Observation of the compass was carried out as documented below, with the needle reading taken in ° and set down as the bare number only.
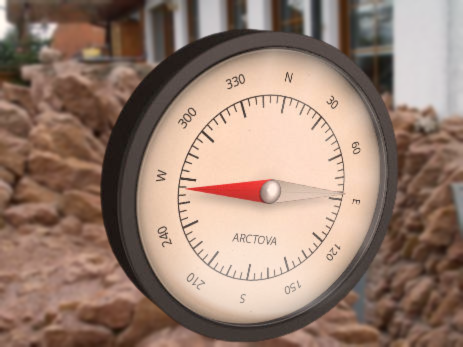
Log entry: 265
